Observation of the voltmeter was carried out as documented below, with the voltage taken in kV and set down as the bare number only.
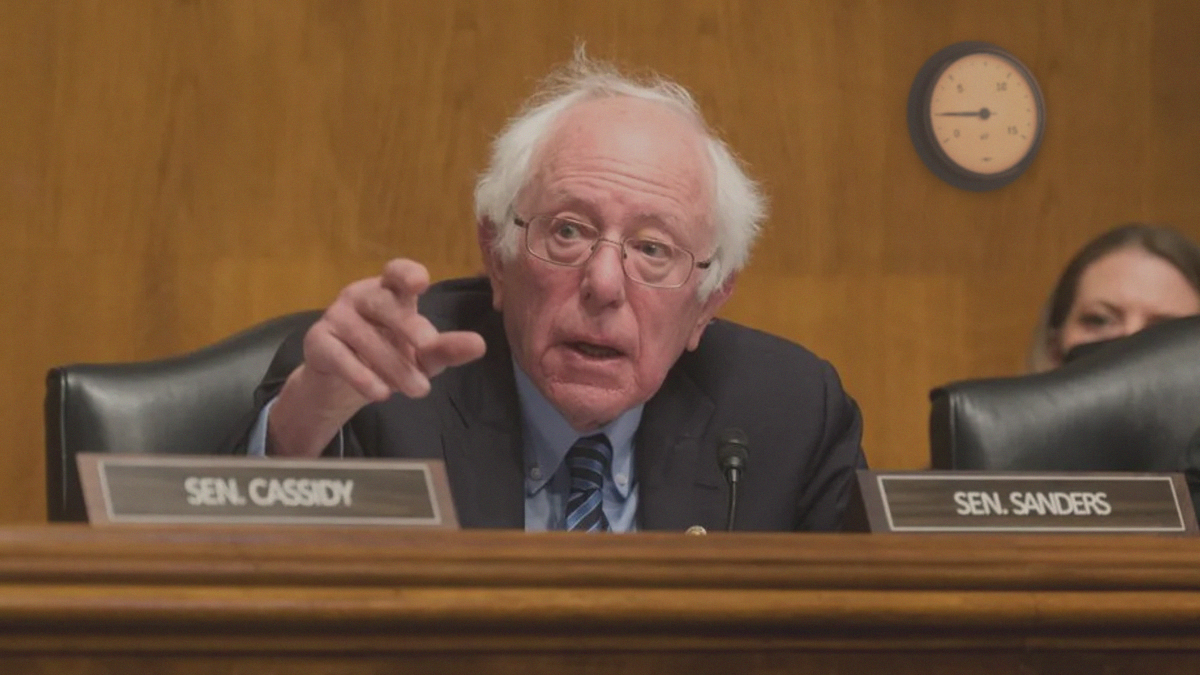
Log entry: 2
